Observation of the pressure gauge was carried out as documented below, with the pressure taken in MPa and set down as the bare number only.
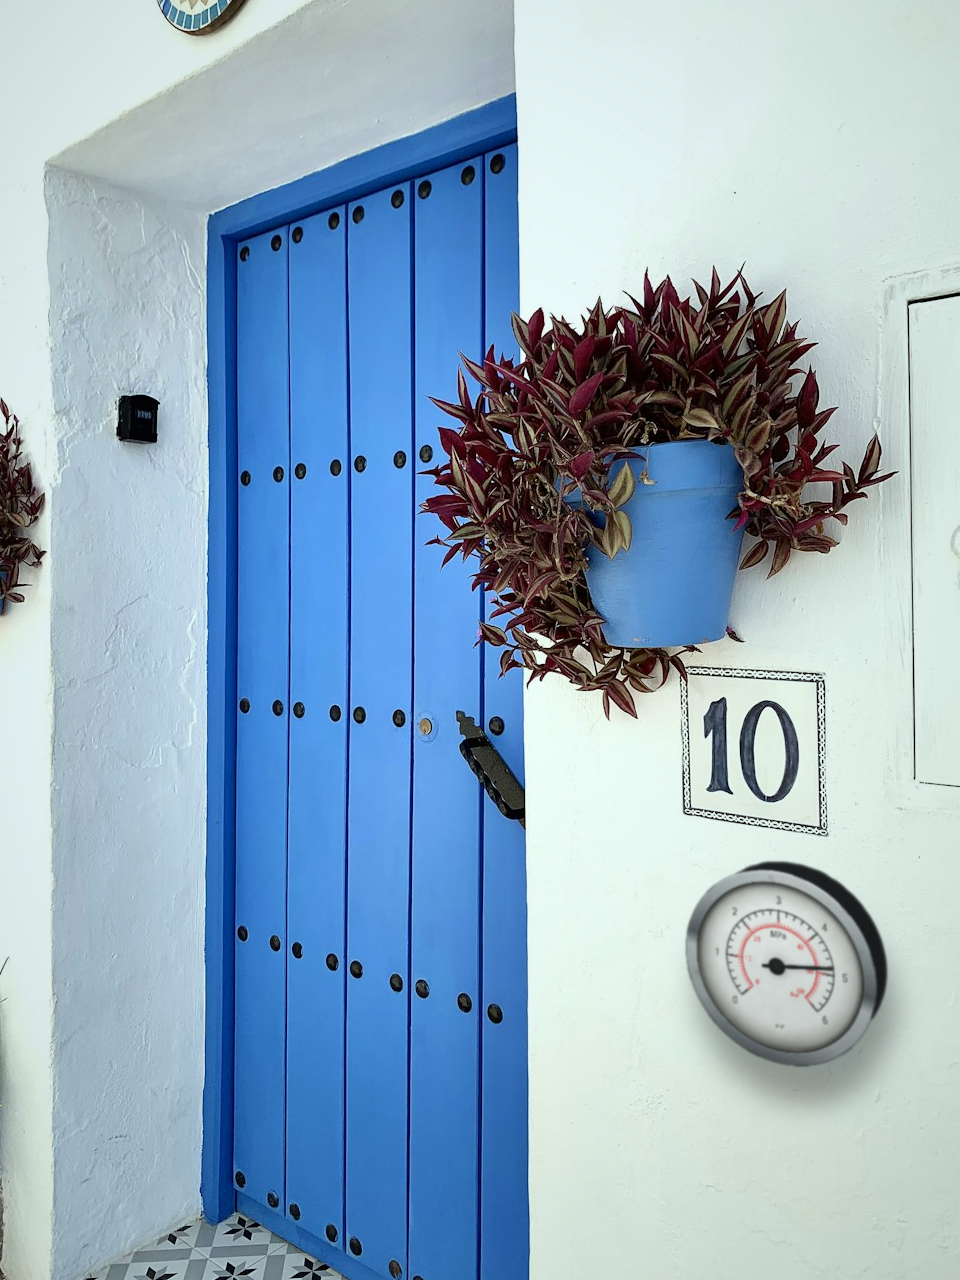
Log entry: 4.8
